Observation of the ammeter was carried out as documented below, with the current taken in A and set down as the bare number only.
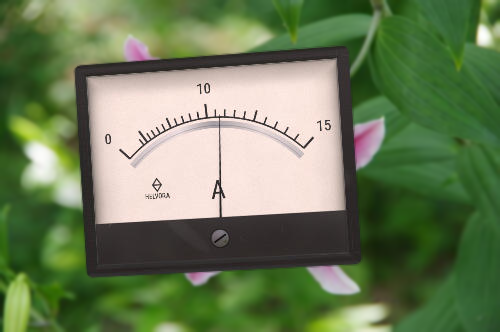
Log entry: 10.75
